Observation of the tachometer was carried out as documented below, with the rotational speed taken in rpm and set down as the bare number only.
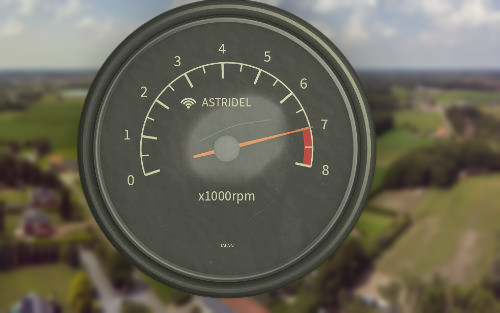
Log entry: 7000
